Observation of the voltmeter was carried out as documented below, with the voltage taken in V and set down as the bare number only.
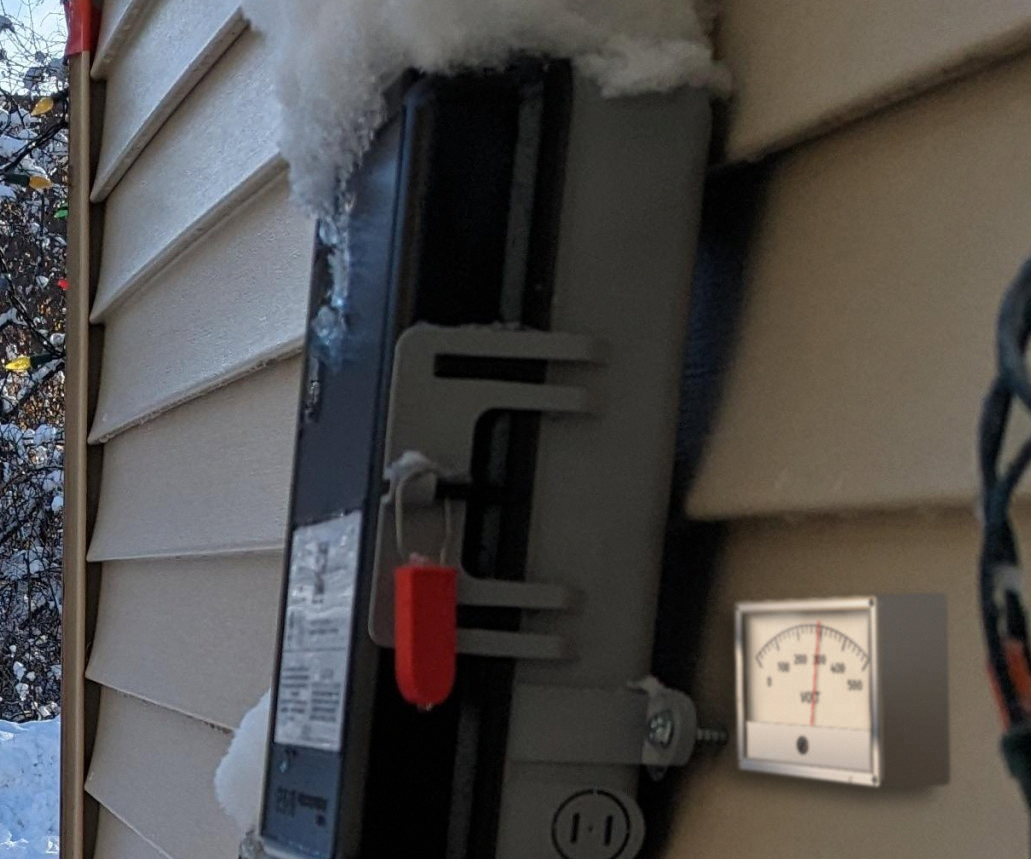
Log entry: 300
